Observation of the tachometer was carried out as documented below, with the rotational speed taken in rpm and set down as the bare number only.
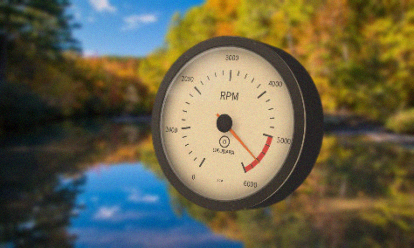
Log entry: 5600
